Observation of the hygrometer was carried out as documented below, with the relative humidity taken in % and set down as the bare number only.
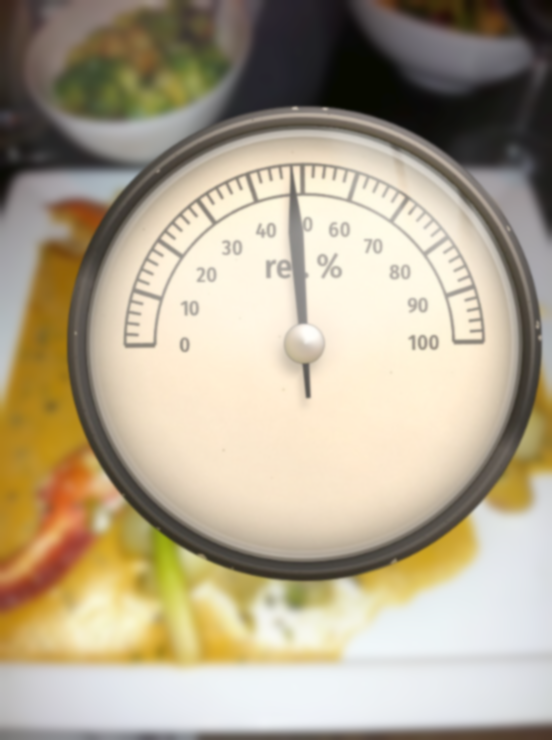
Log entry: 48
